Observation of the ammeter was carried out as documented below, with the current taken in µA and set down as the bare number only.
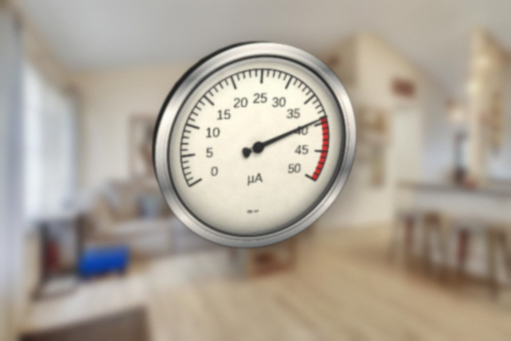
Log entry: 39
